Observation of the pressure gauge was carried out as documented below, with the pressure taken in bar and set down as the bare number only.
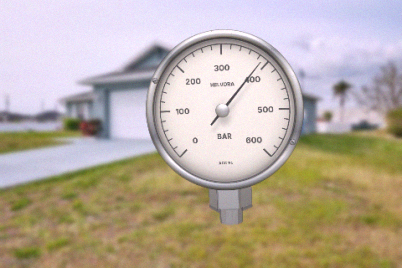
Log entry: 390
